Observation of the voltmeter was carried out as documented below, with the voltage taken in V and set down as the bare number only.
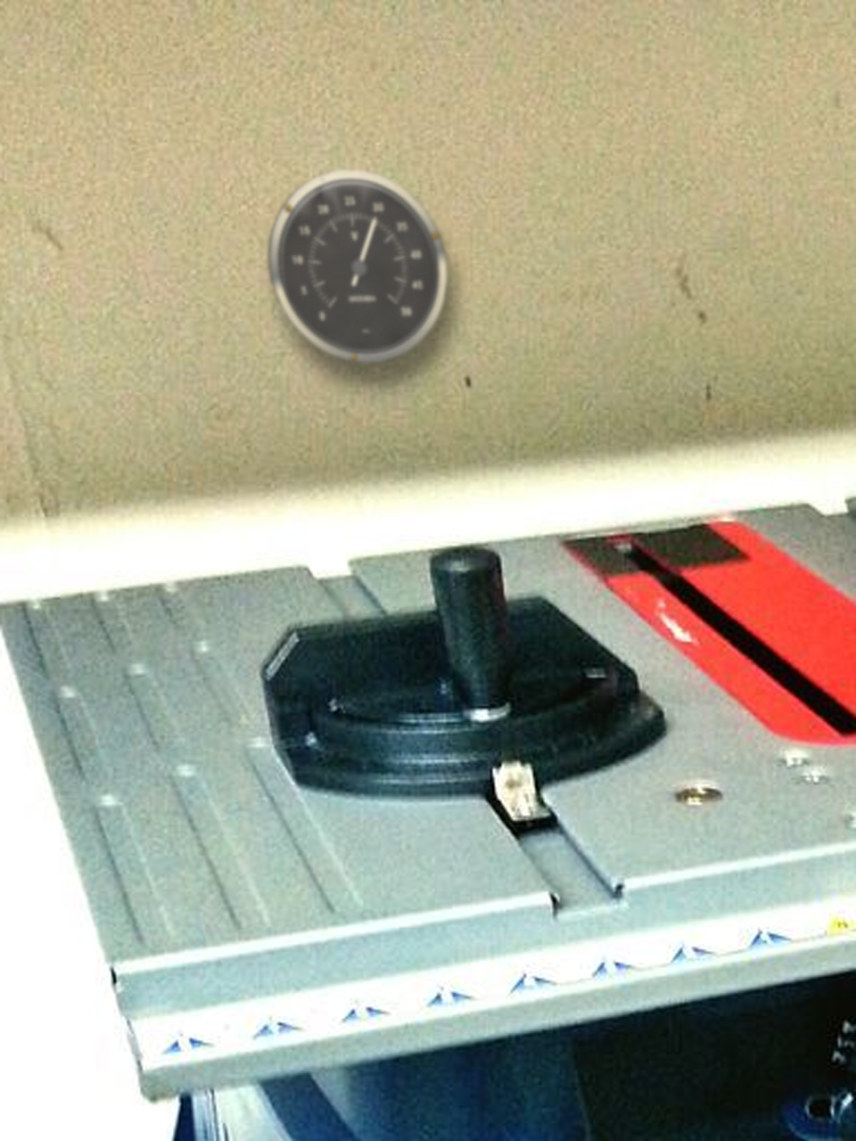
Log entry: 30
